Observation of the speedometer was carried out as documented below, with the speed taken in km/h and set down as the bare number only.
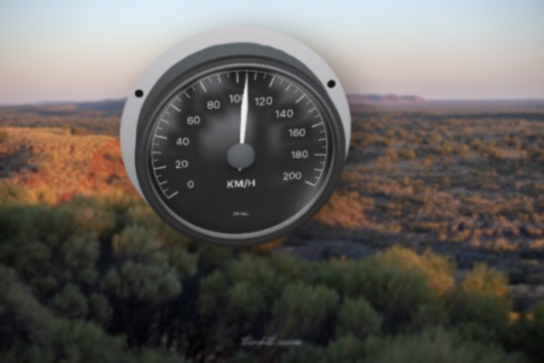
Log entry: 105
